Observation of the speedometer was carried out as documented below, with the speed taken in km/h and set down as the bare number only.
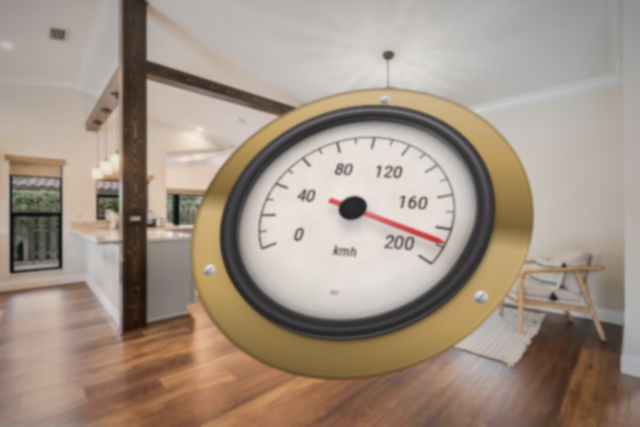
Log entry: 190
